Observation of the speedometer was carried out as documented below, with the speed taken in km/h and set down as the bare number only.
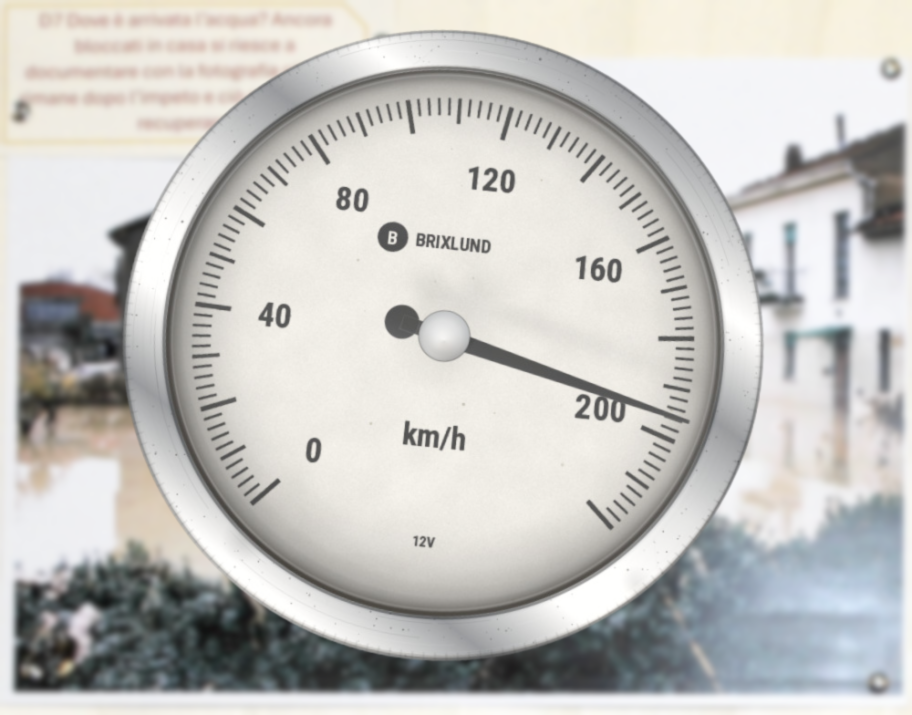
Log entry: 196
